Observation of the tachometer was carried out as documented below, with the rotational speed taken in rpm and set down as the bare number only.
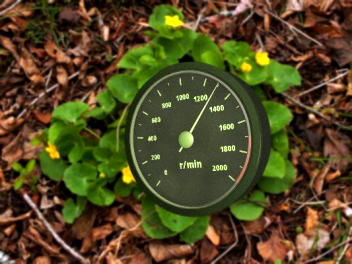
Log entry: 1300
